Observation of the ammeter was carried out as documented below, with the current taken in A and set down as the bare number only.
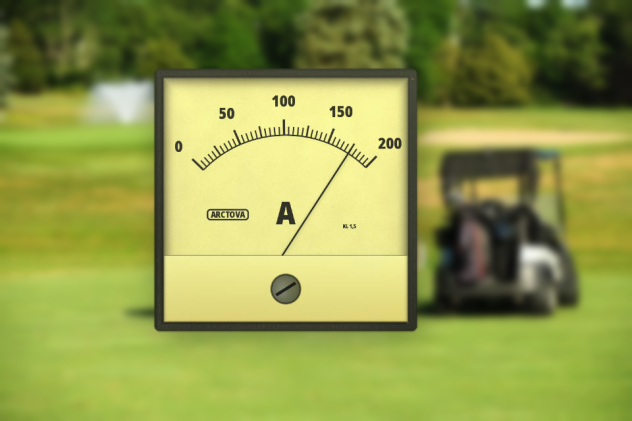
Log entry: 175
